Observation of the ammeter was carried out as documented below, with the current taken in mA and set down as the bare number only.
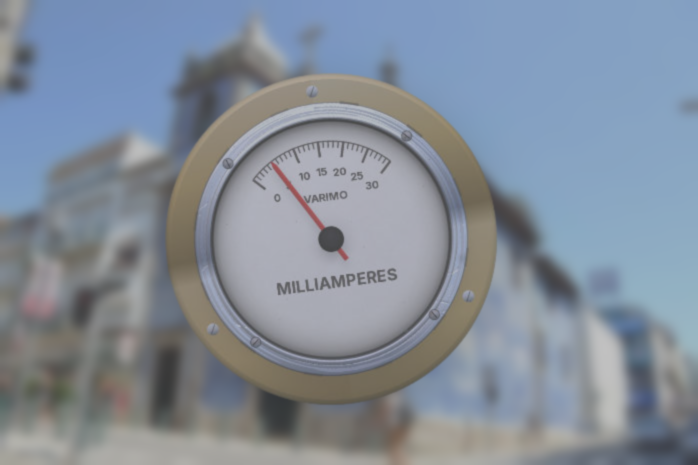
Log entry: 5
